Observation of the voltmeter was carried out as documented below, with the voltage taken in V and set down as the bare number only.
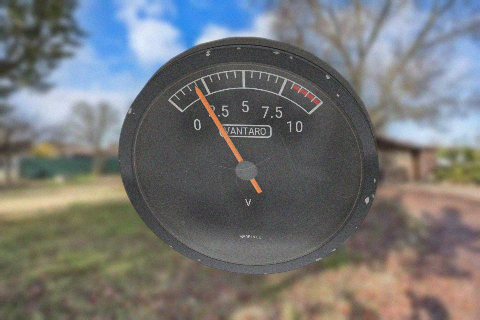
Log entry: 2
